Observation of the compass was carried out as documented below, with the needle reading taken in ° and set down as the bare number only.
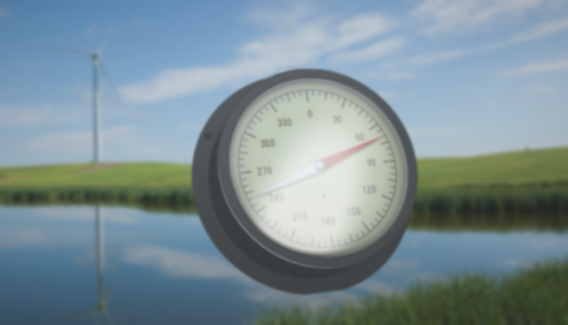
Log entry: 70
